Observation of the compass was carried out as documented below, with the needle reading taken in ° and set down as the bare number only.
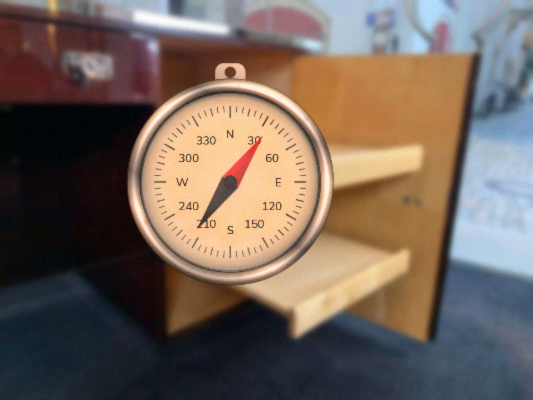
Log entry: 35
